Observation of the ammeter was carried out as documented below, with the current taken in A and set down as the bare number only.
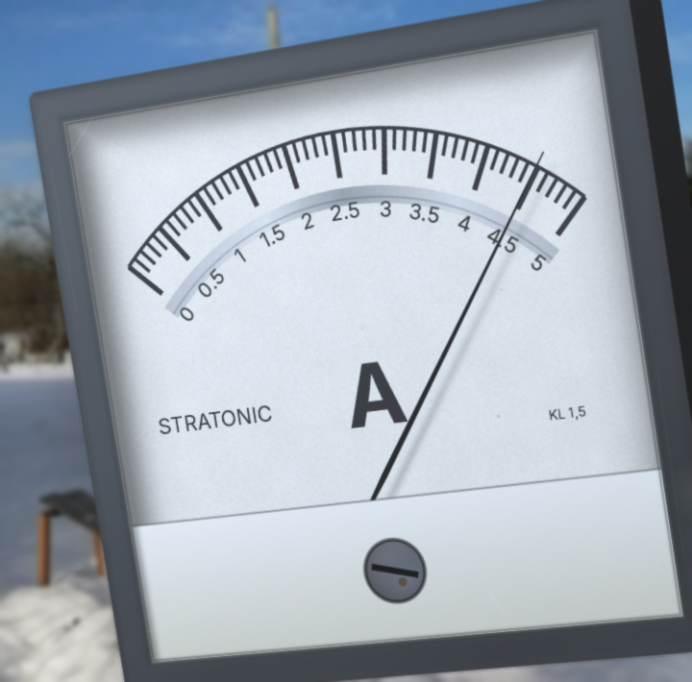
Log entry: 4.5
